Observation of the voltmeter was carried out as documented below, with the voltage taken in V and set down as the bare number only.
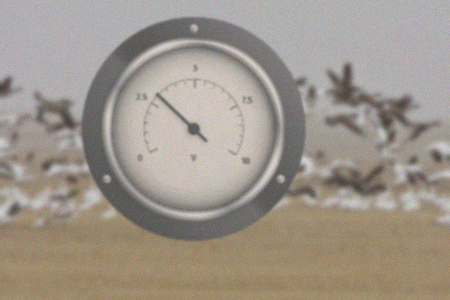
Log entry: 3
